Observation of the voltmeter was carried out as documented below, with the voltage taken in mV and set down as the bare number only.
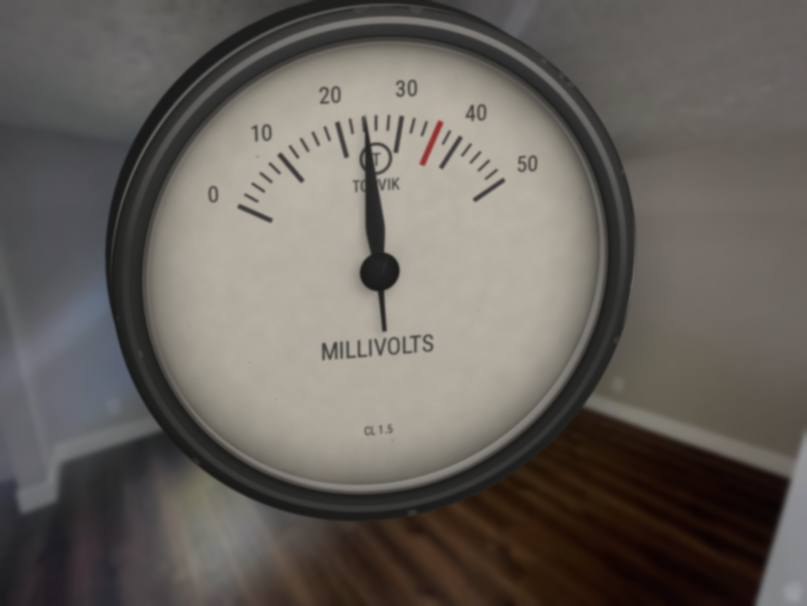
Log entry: 24
